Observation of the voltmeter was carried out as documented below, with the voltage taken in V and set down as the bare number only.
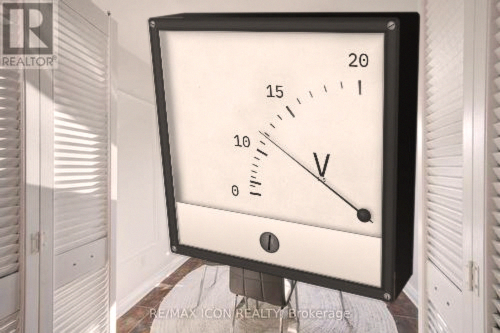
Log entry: 12
